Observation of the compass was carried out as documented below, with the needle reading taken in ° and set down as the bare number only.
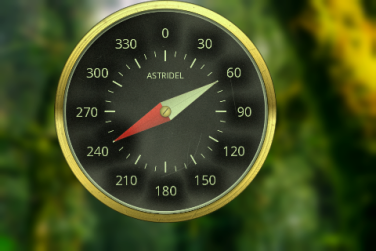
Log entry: 240
